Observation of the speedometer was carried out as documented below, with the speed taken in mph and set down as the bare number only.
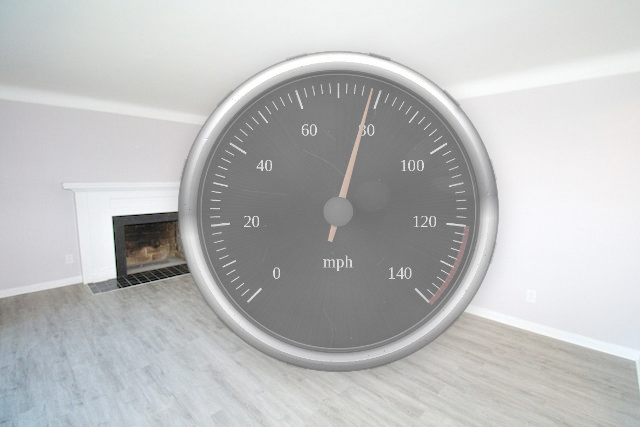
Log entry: 78
